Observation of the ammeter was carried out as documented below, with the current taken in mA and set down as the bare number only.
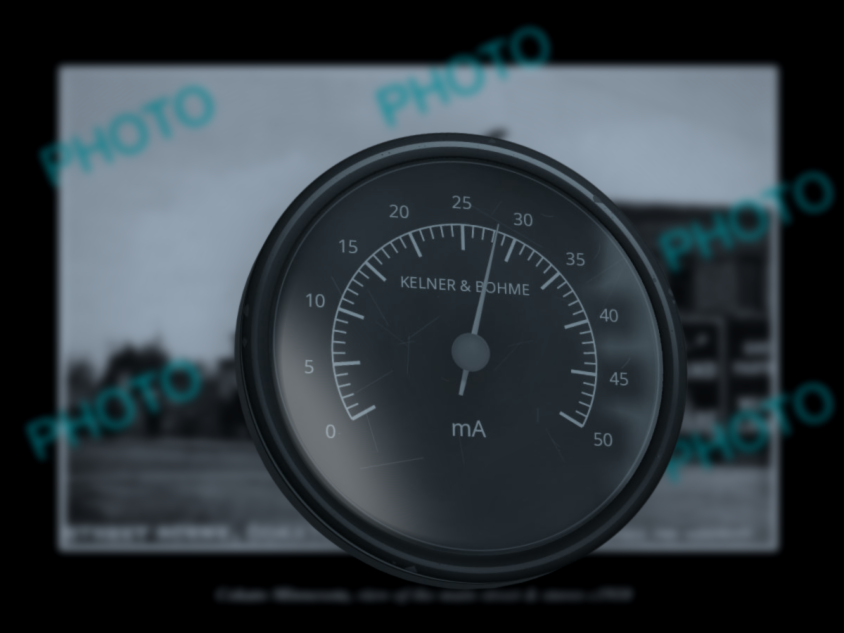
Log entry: 28
